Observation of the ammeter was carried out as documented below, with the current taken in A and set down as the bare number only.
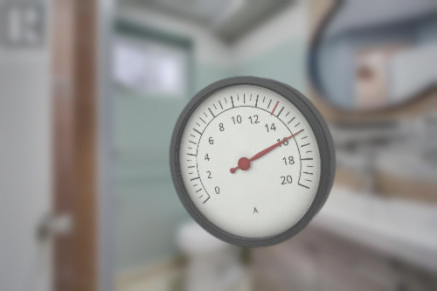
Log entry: 16
